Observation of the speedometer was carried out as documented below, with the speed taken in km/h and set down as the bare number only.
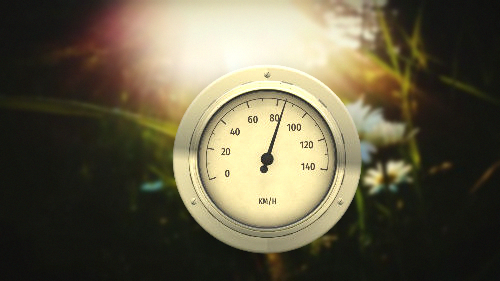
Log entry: 85
